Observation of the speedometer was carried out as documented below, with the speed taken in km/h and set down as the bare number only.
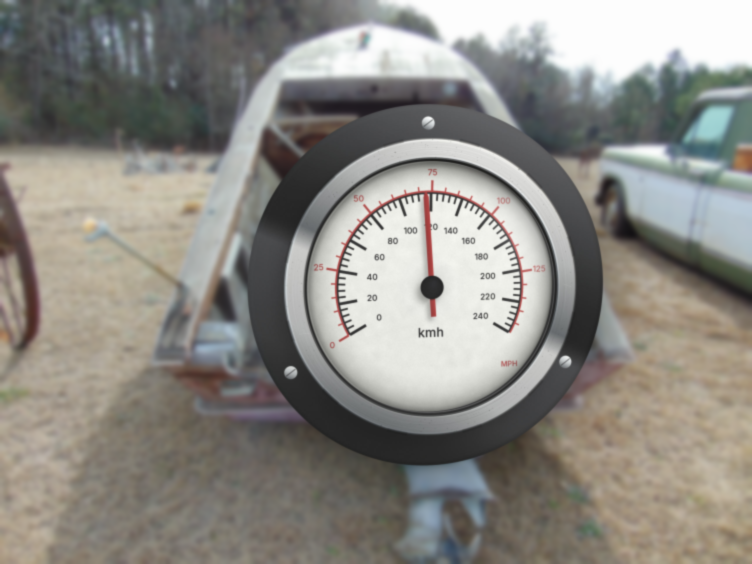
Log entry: 116
